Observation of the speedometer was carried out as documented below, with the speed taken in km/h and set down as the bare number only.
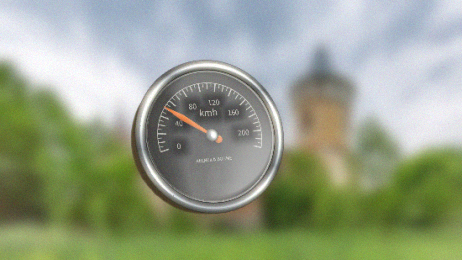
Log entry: 50
